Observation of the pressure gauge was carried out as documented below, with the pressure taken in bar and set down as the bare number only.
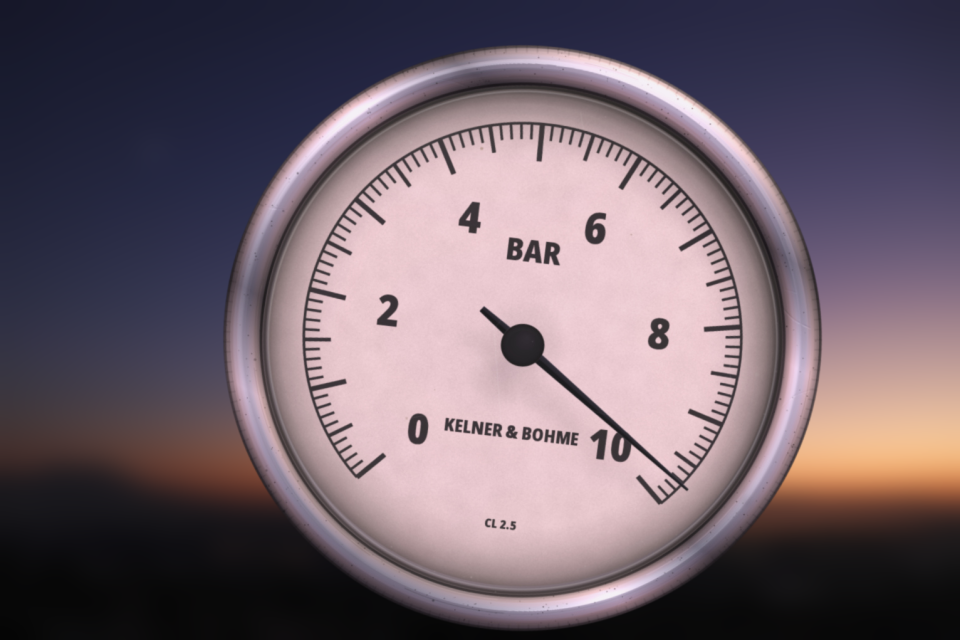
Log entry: 9.7
